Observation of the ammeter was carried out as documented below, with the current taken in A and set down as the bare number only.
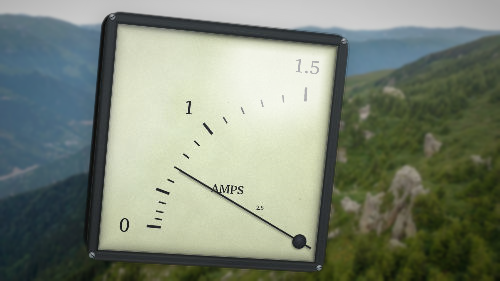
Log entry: 0.7
